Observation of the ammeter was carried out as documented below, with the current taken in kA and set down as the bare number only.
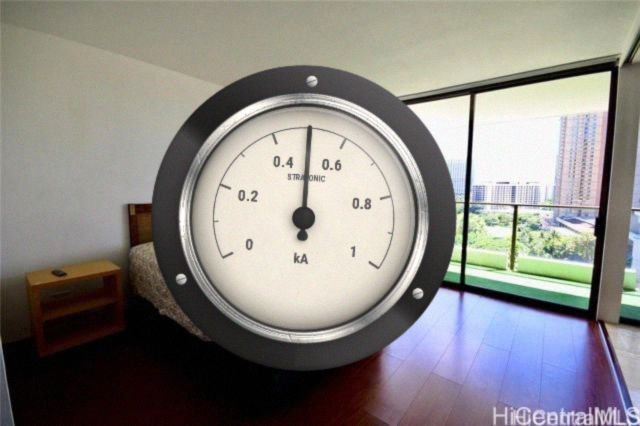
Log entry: 0.5
